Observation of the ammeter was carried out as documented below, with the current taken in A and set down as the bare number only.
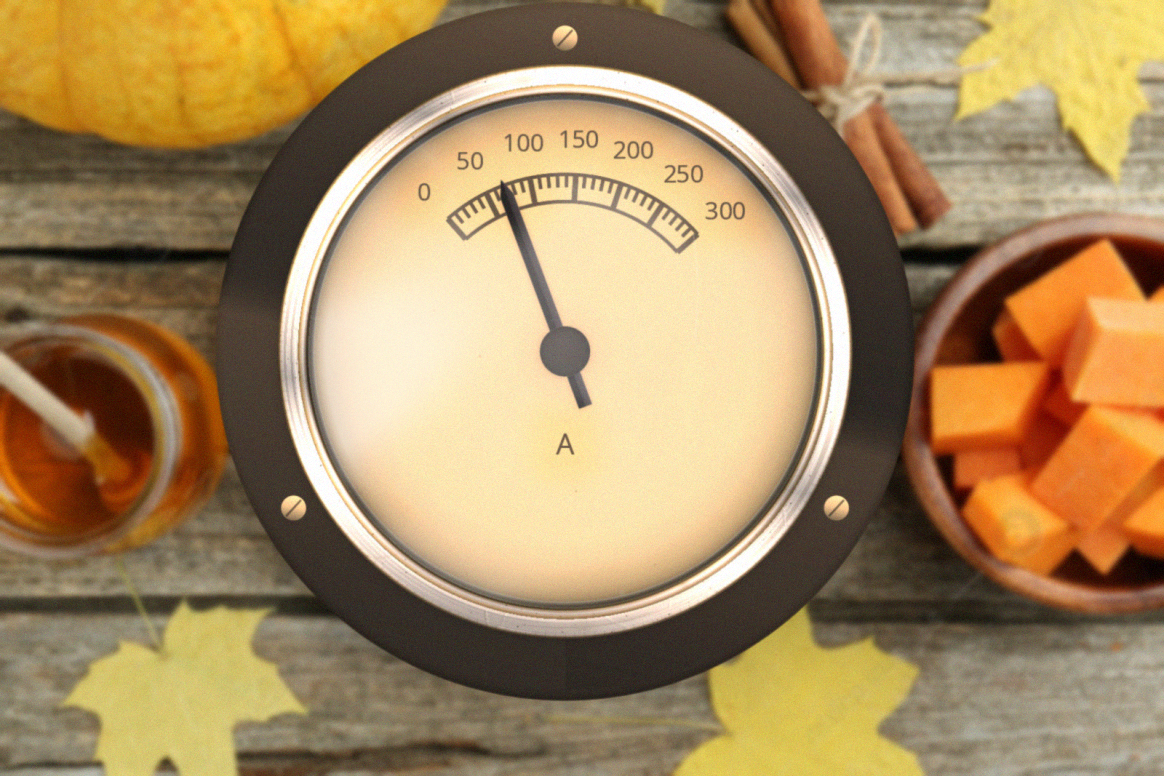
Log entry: 70
